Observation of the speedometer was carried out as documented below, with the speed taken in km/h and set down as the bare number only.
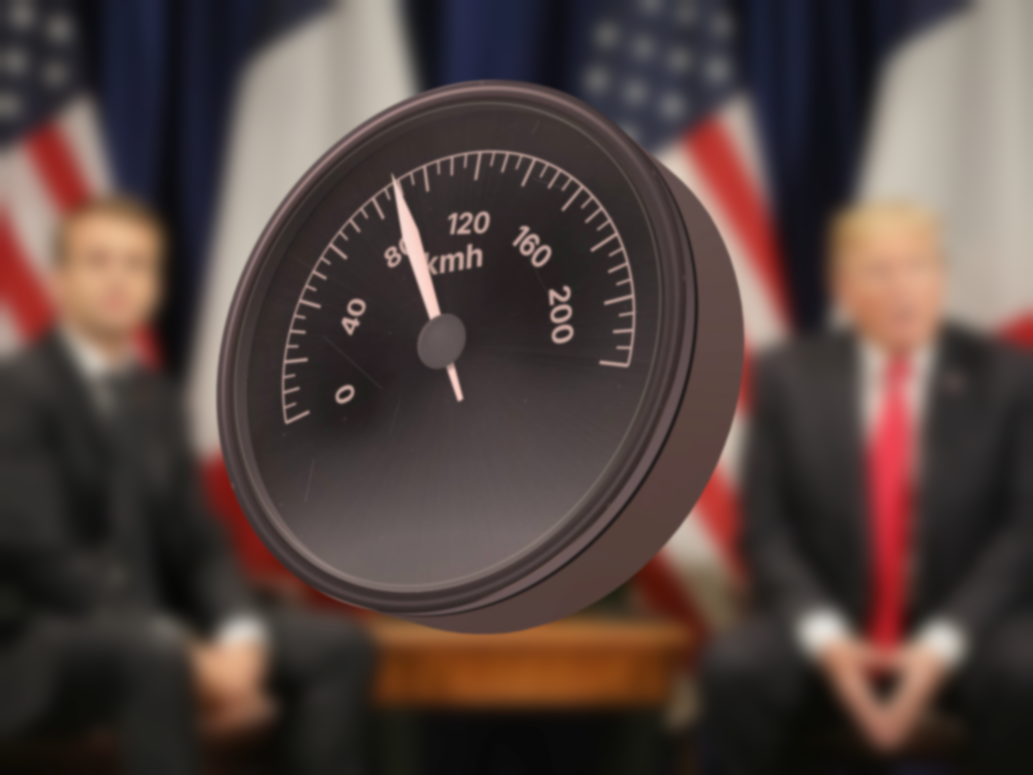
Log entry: 90
